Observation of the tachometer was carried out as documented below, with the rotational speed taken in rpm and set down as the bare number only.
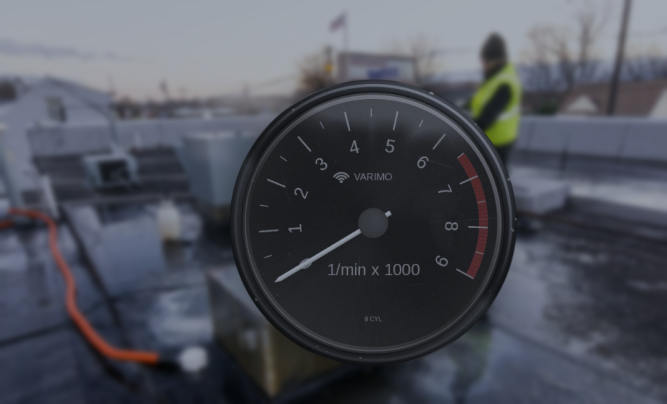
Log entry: 0
